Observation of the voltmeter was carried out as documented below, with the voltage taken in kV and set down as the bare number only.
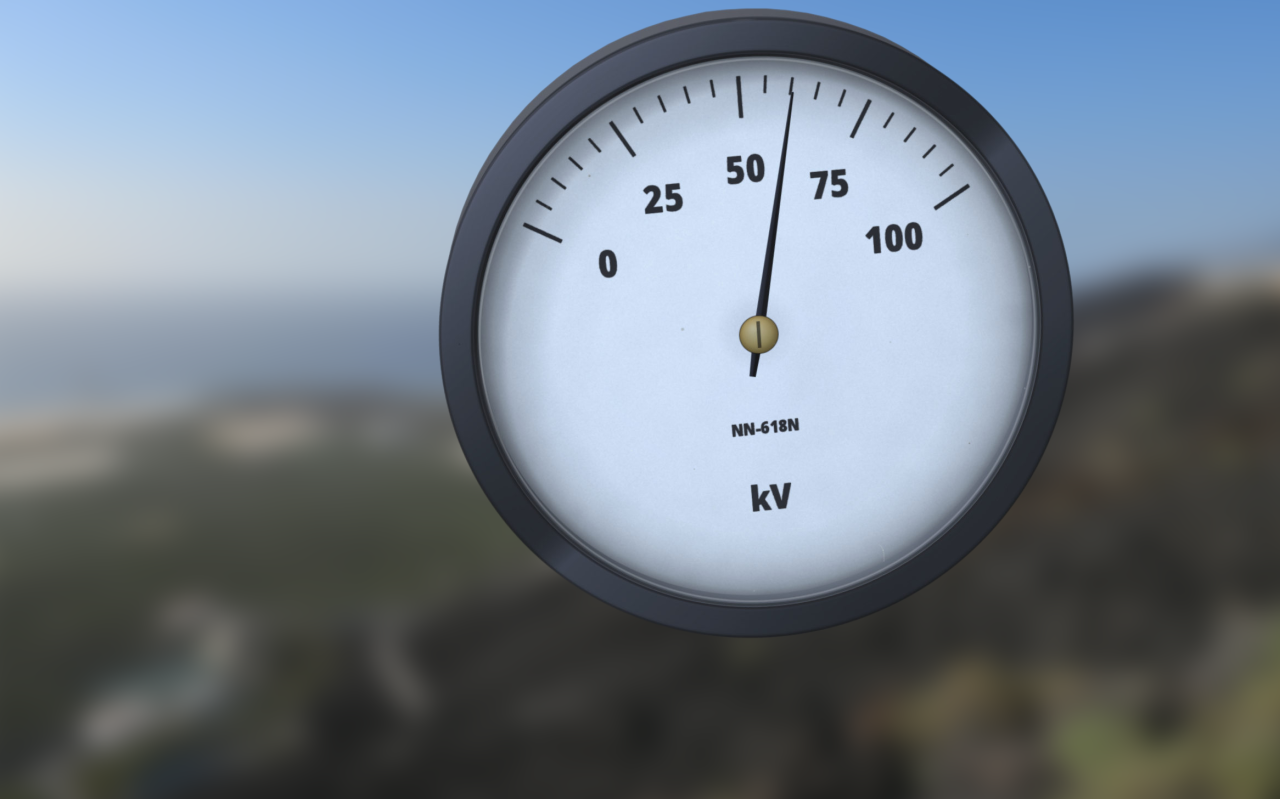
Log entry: 60
